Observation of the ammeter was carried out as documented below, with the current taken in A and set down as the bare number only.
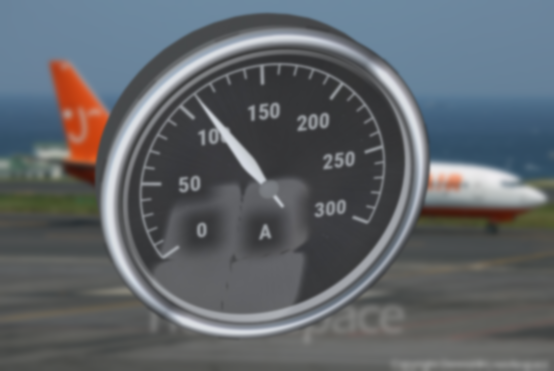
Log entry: 110
